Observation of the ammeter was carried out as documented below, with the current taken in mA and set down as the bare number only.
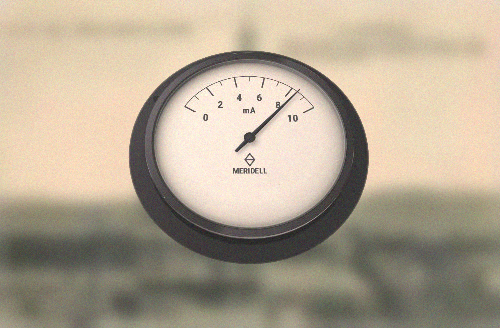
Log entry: 8.5
